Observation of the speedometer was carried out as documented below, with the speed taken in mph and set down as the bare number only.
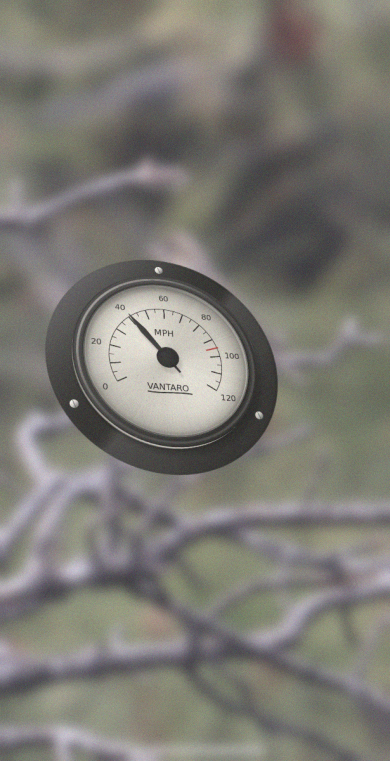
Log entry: 40
